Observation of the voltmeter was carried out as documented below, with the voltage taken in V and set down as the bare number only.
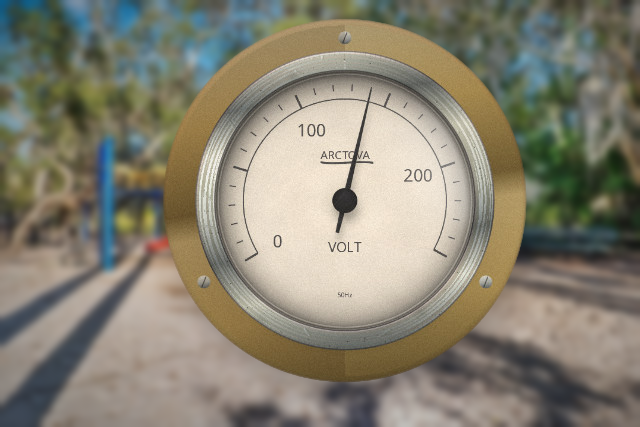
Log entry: 140
